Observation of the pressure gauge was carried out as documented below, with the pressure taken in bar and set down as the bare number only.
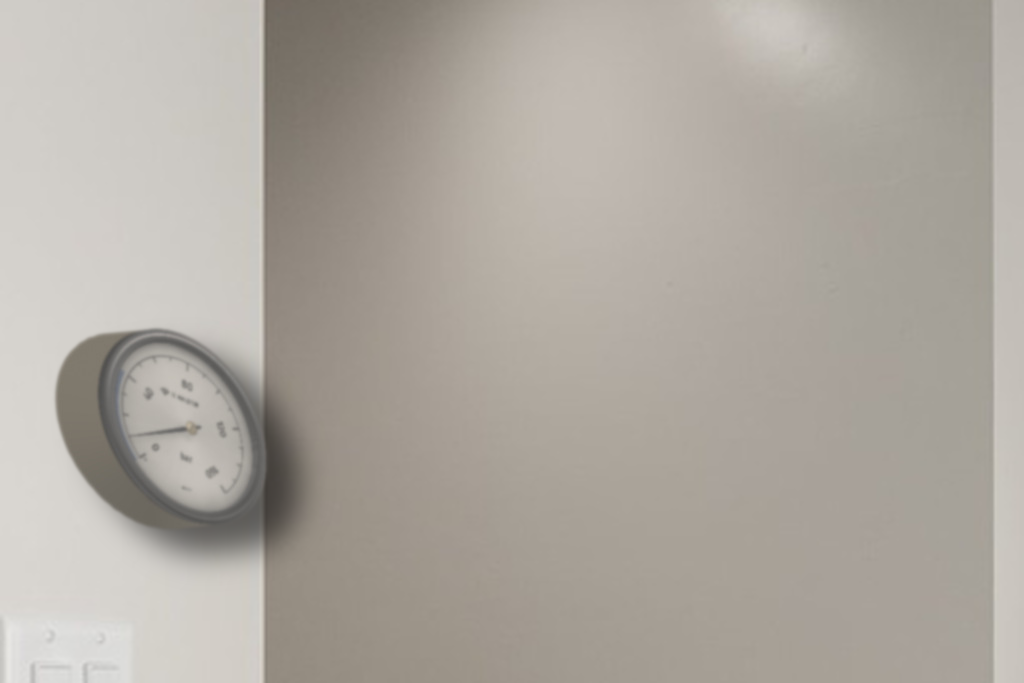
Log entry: 10
